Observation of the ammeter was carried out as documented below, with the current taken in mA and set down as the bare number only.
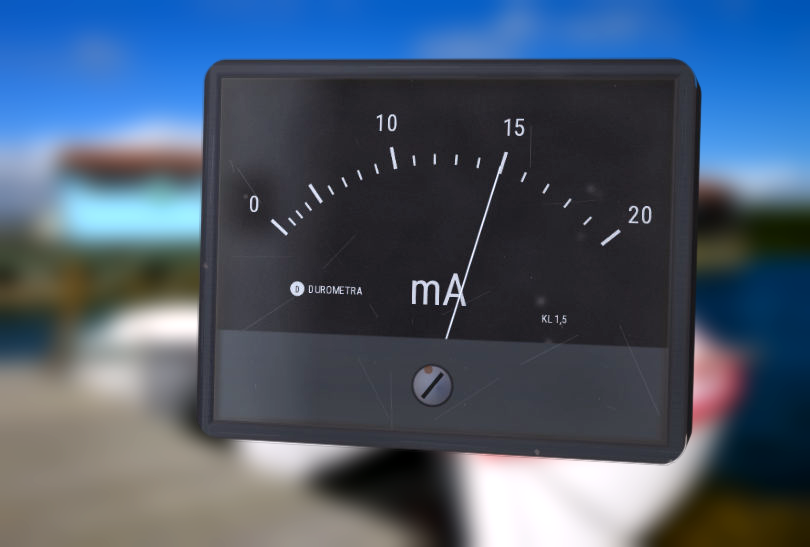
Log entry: 15
